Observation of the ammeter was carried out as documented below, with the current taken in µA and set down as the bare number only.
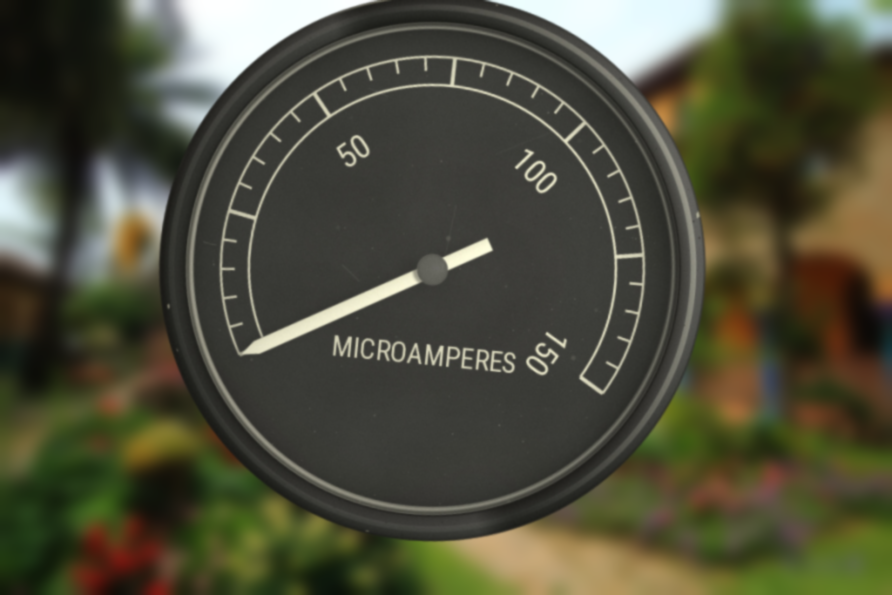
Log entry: 0
